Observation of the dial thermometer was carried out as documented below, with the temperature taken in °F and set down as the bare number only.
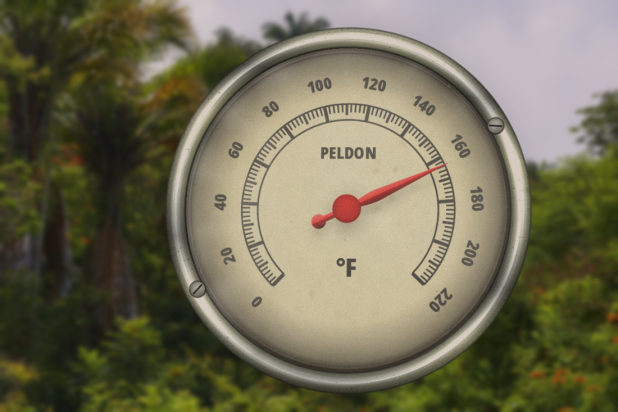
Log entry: 164
